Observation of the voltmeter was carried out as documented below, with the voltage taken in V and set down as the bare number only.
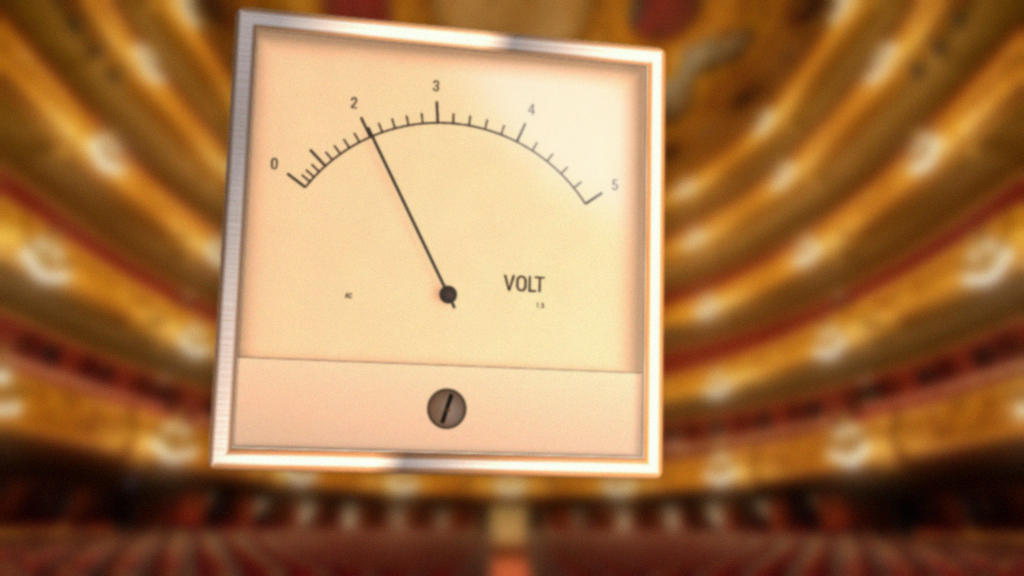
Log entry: 2
